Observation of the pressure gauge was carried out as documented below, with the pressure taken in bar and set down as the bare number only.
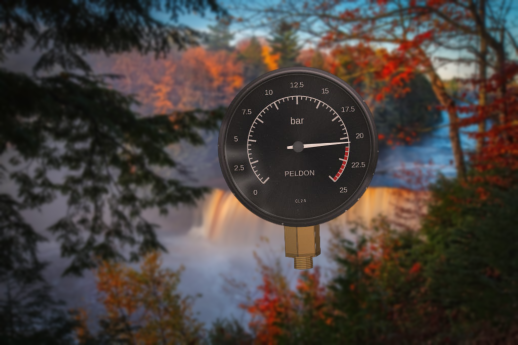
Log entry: 20.5
